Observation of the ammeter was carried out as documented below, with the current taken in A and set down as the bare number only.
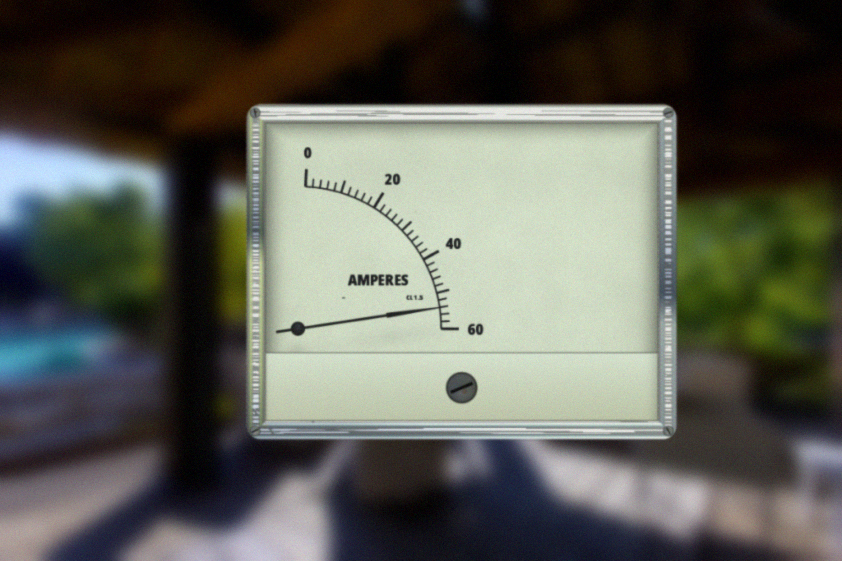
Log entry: 54
